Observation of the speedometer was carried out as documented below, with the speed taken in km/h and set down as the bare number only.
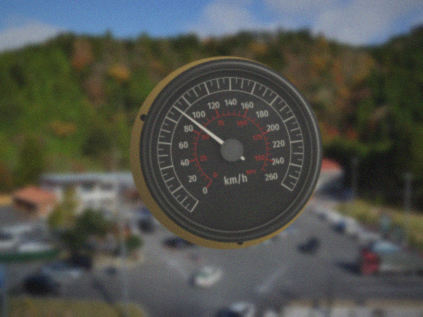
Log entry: 90
